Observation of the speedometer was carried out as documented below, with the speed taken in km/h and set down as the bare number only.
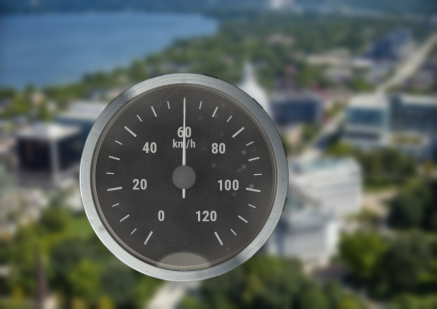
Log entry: 60
